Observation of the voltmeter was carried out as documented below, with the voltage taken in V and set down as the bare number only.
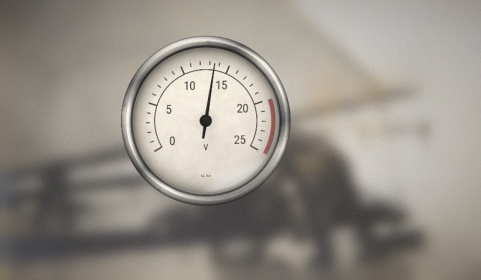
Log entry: 13.5
